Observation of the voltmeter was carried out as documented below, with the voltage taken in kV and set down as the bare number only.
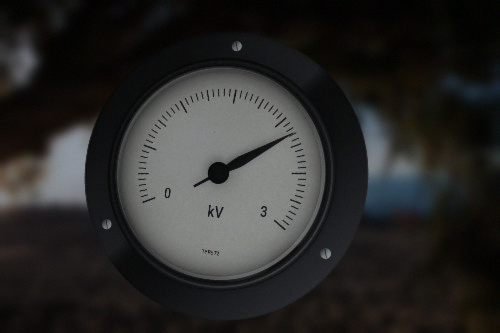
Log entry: 2.15
